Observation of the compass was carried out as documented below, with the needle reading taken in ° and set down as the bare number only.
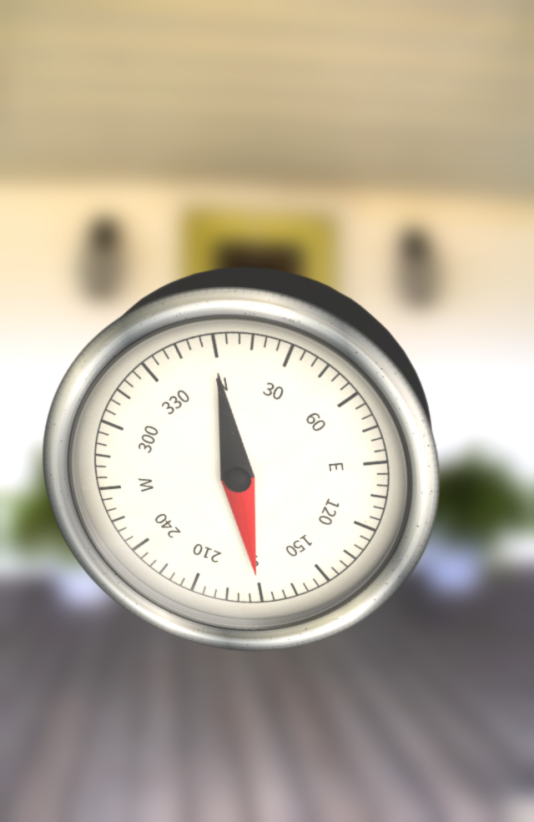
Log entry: 180
